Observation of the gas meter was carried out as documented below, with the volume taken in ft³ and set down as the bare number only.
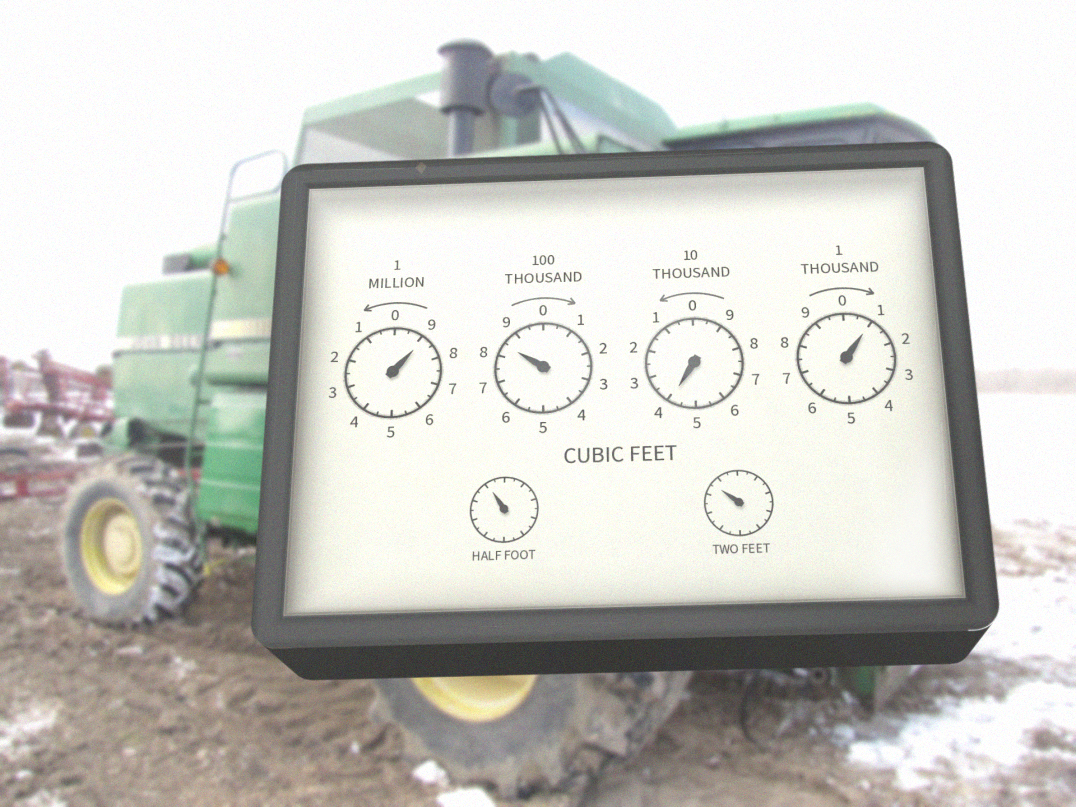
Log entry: 884100
